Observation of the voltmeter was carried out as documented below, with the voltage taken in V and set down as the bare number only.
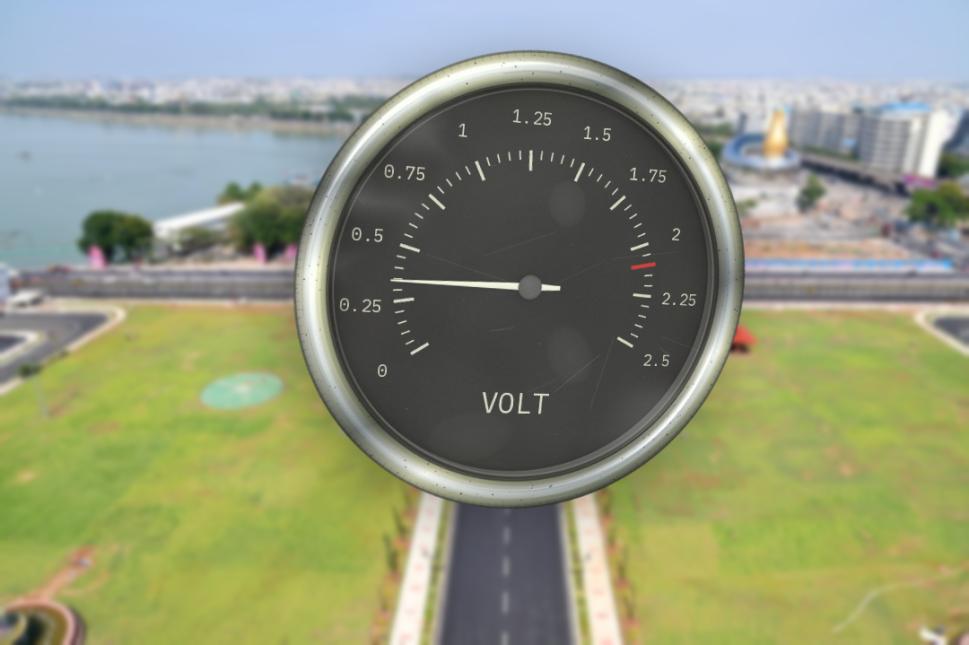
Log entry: 0.35
